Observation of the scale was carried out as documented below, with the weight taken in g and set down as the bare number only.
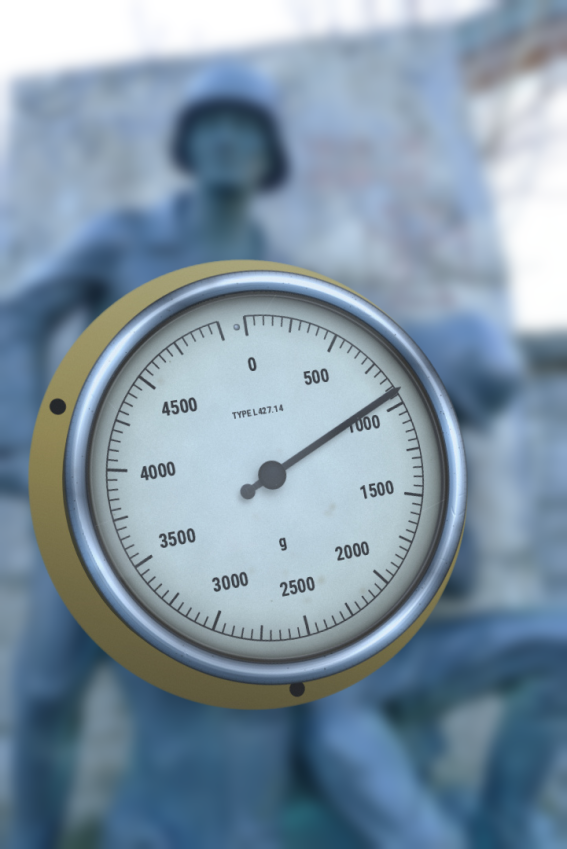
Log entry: 925
